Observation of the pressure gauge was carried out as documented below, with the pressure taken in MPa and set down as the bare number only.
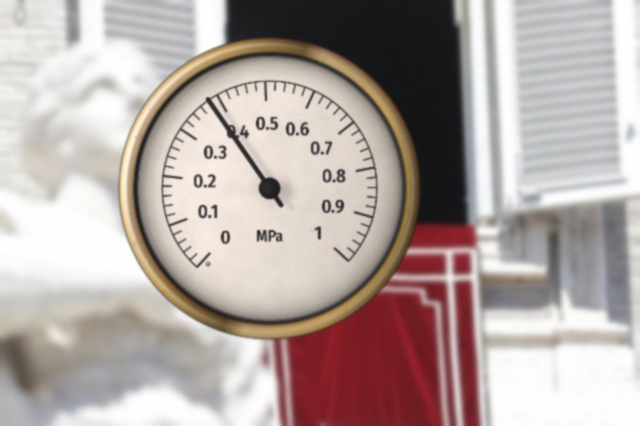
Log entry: 0.38
